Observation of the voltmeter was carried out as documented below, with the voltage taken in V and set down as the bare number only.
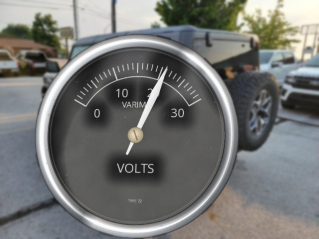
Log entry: 21
